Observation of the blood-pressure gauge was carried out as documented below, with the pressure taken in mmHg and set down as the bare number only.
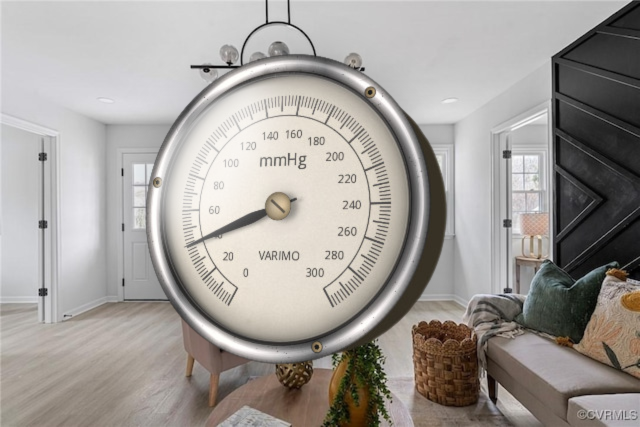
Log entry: 40
